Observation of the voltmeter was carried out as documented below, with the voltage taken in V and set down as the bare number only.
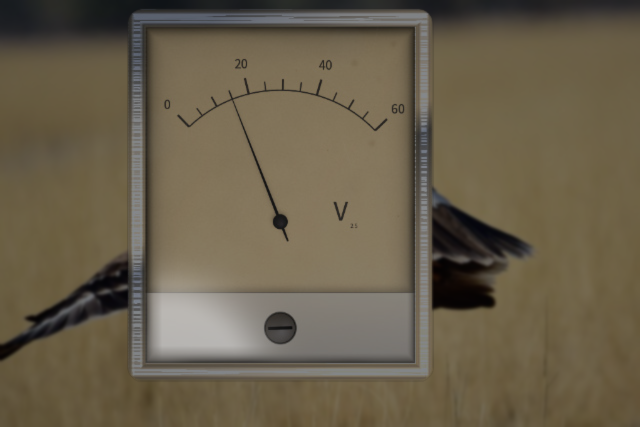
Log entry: 15
